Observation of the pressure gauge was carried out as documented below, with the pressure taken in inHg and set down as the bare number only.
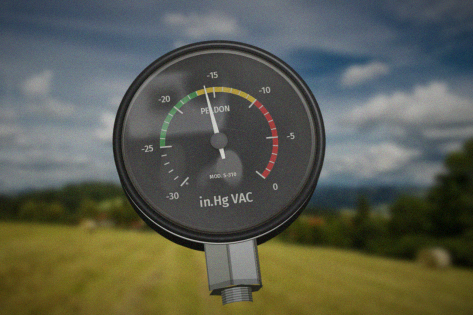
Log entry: -16
